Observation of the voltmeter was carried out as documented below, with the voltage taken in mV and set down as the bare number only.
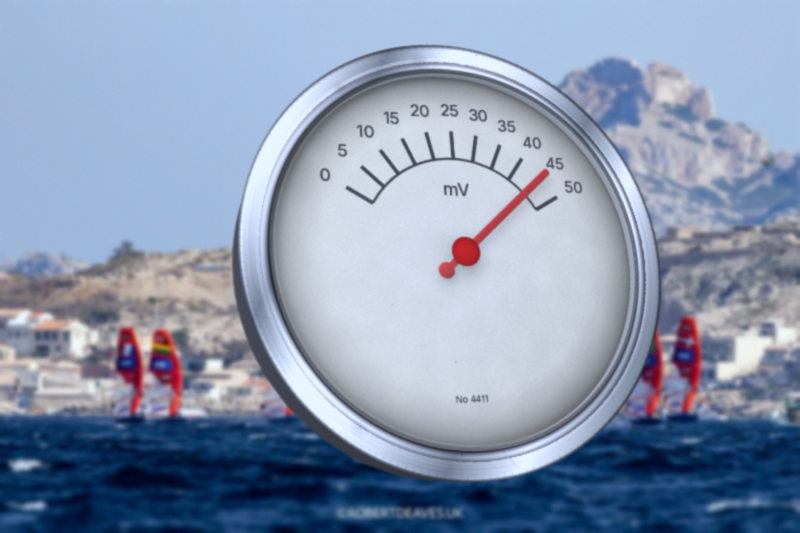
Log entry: 45
